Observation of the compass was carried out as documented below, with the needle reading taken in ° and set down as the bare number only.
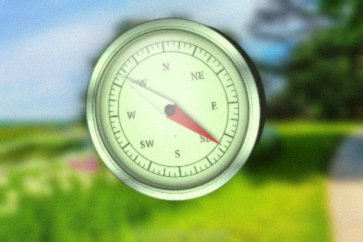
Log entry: 130
